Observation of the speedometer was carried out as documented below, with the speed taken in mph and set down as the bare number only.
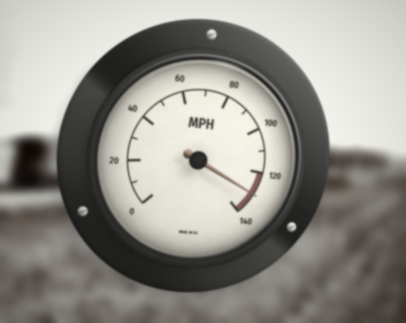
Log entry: 130
